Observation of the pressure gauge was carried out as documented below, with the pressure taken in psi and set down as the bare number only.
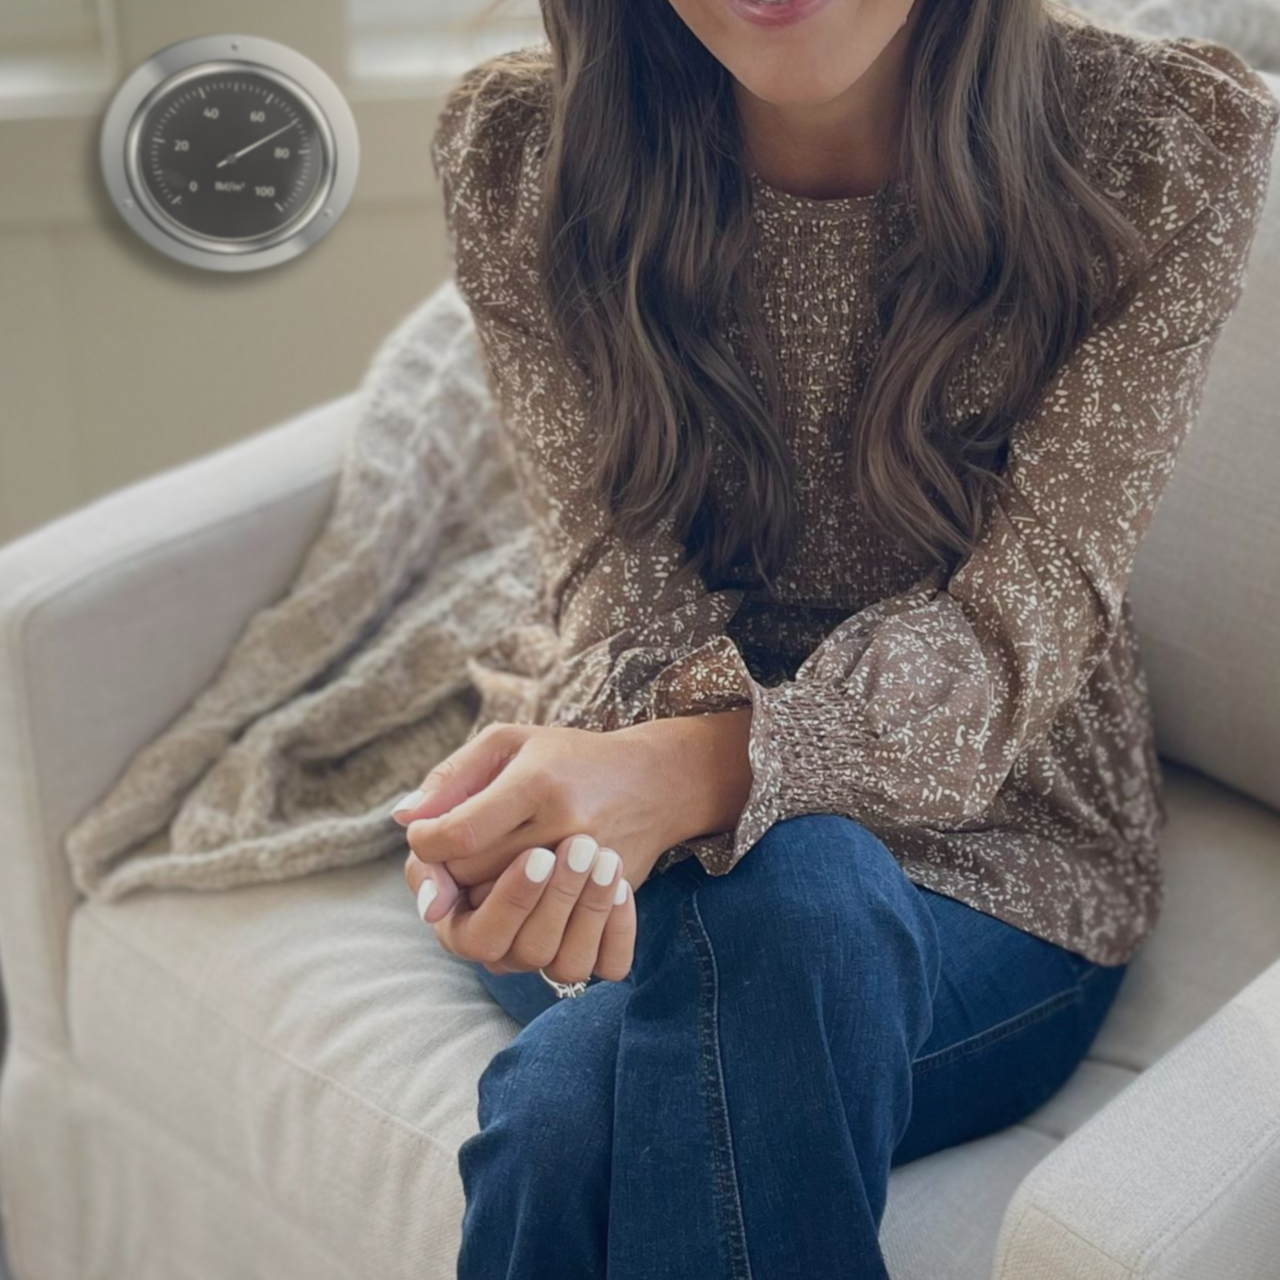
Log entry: 70
